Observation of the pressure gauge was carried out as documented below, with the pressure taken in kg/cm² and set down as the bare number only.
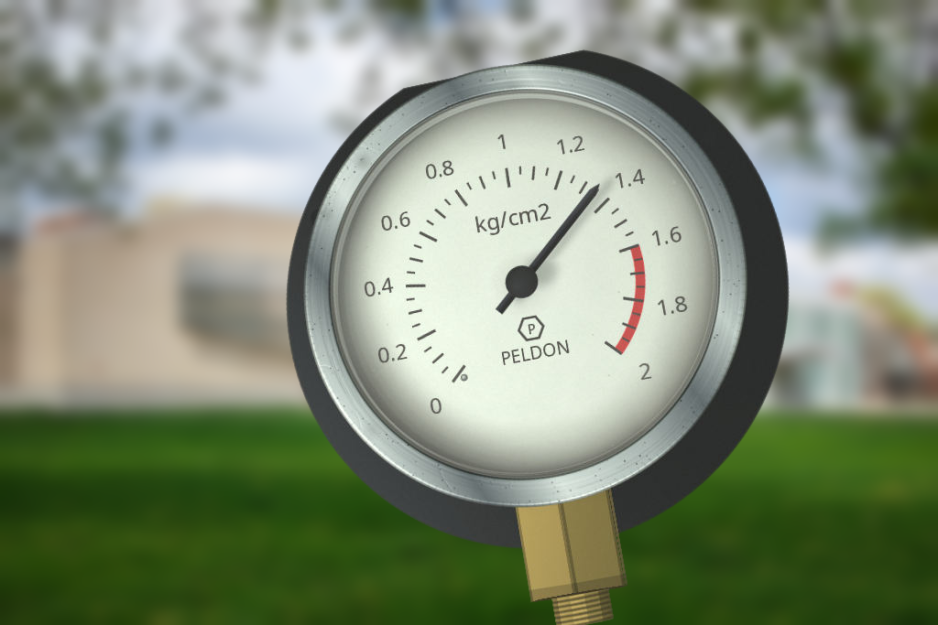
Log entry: 1.35
